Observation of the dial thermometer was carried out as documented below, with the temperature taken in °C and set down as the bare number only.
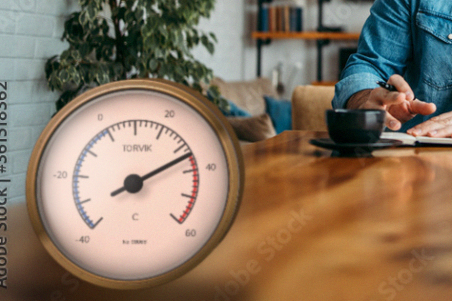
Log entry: 34
